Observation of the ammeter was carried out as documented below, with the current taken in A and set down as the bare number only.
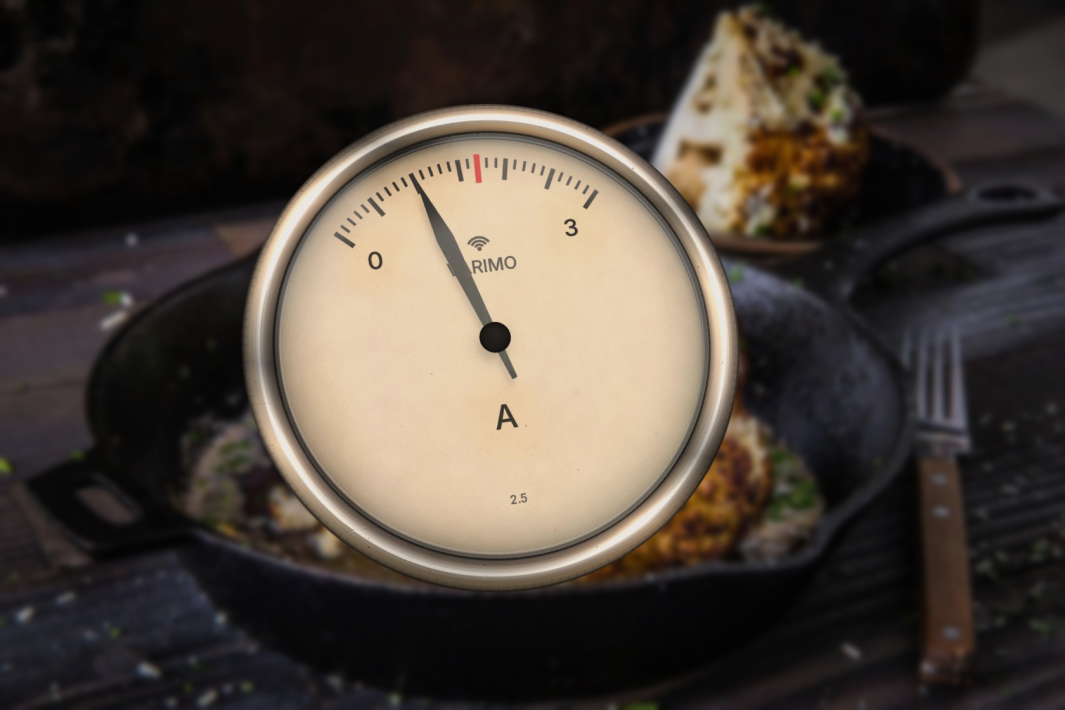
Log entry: 1
